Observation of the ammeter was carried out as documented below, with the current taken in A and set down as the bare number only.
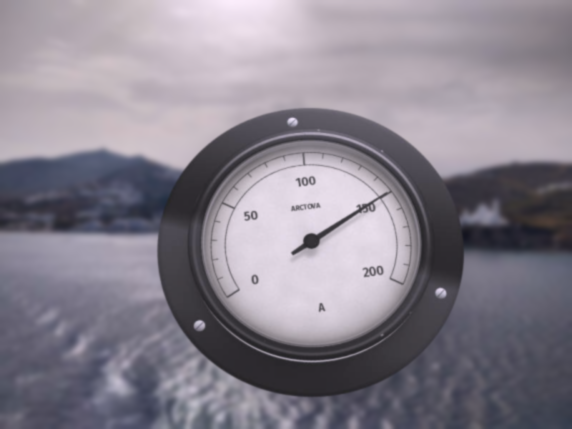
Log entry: 150
